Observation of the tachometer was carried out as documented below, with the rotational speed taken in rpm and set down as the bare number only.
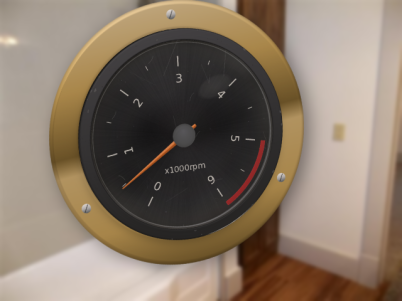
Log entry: 500
